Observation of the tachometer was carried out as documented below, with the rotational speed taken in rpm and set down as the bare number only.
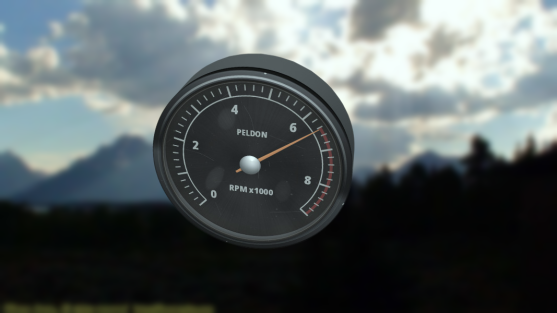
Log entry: 6400
